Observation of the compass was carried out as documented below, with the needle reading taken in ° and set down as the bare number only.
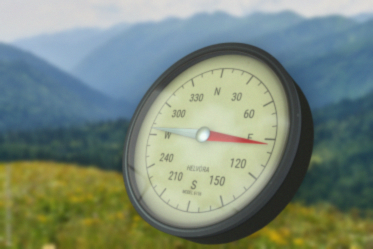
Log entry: 95
